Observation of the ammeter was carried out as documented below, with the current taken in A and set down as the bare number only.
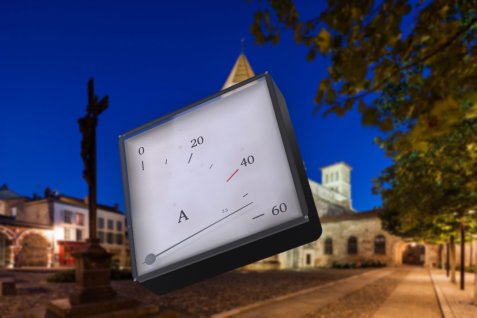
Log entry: 55
